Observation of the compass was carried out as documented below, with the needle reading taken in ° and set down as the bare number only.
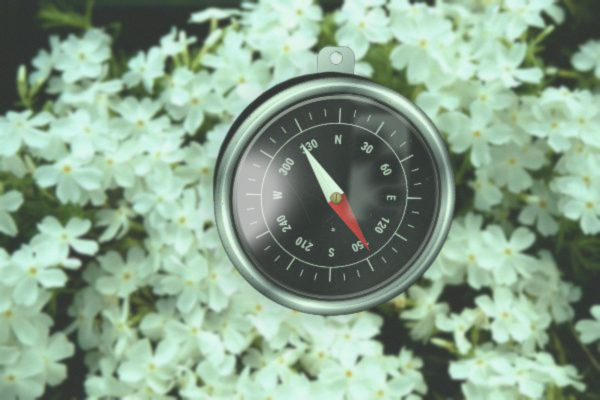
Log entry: 145
